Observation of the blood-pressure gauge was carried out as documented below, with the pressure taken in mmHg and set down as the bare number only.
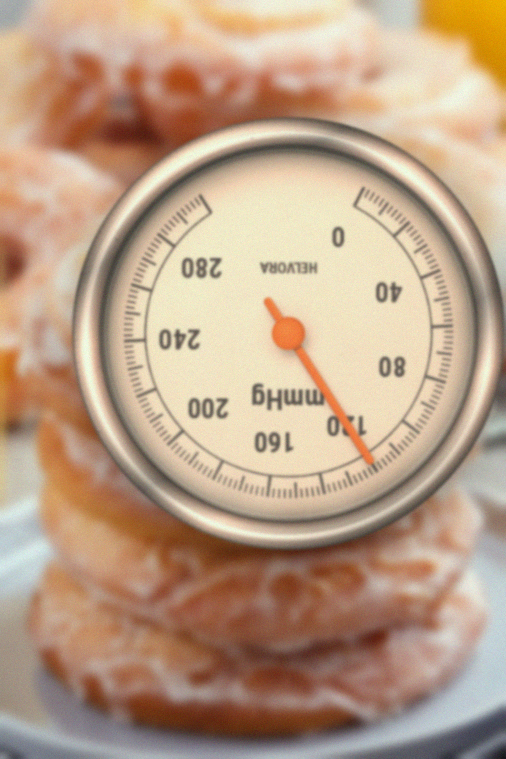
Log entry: 120
